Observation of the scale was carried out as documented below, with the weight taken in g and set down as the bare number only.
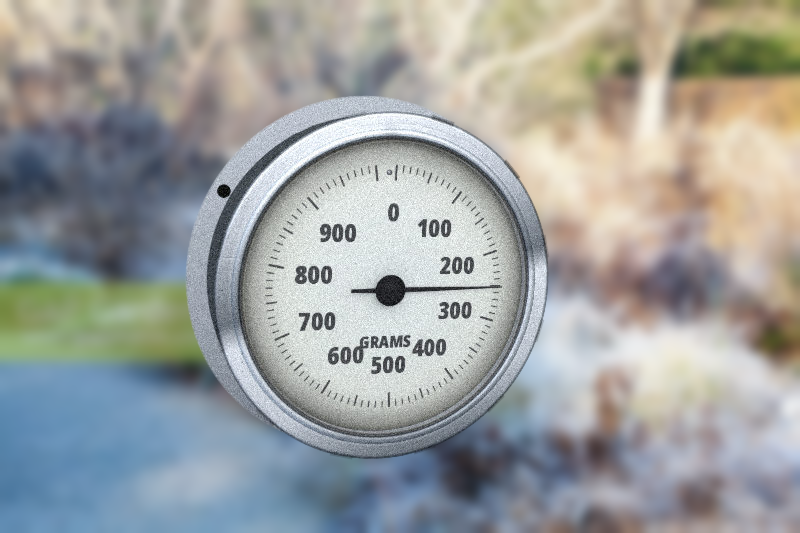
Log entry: 250
